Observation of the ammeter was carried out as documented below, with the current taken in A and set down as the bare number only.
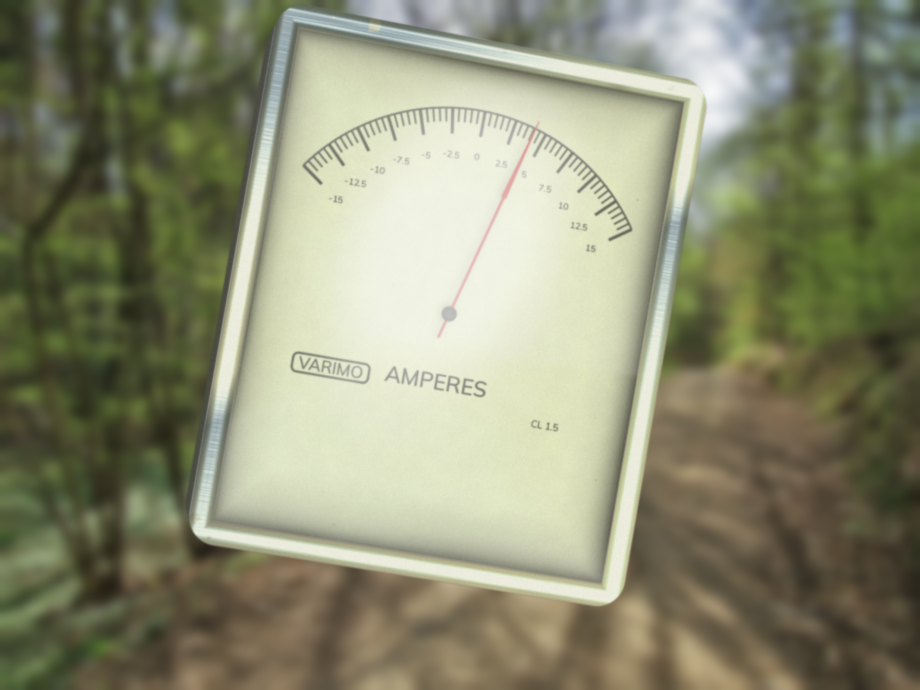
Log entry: 4
